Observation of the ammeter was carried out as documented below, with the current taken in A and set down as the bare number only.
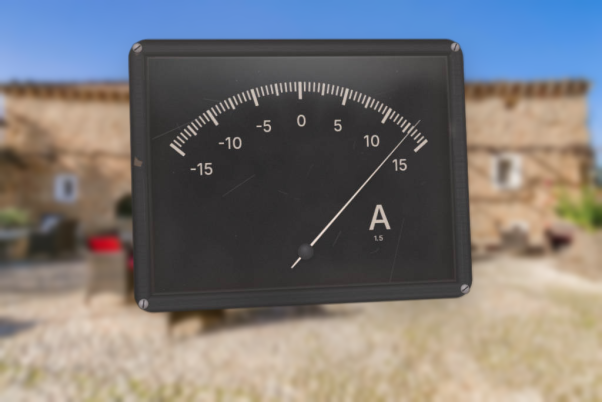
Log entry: 13
